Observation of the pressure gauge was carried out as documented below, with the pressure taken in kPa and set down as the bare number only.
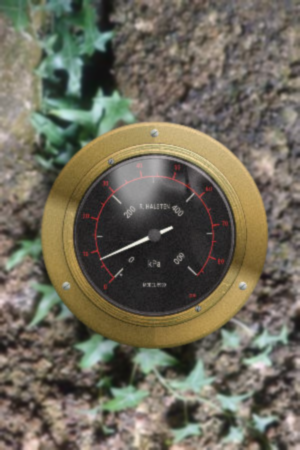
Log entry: 50
